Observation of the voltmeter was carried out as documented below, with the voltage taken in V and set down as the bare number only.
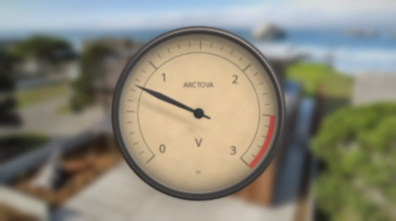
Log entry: 0.75
